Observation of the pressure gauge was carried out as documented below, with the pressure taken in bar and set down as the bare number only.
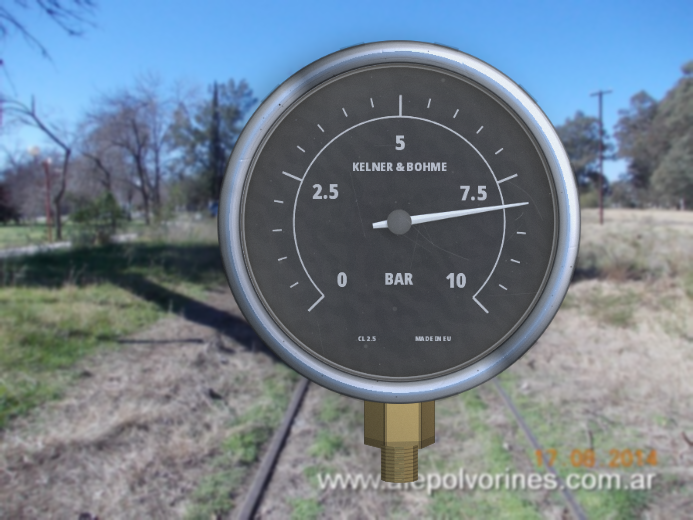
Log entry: 8
